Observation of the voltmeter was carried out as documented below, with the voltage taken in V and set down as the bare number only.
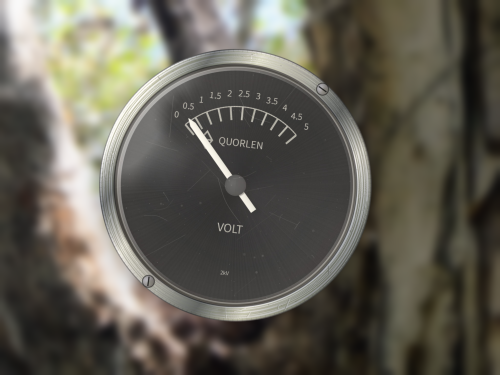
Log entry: 0.25
